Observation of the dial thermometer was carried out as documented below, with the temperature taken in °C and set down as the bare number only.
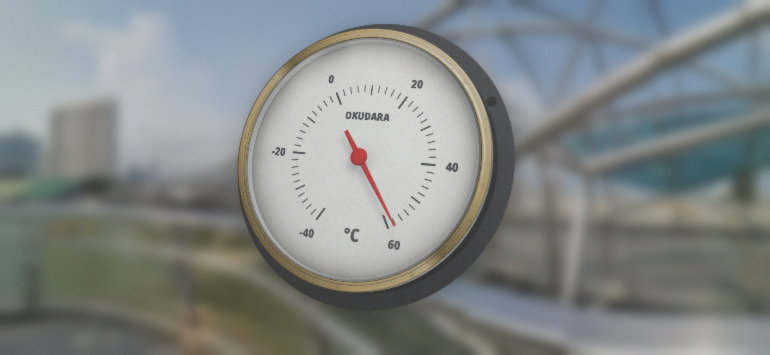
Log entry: 58
